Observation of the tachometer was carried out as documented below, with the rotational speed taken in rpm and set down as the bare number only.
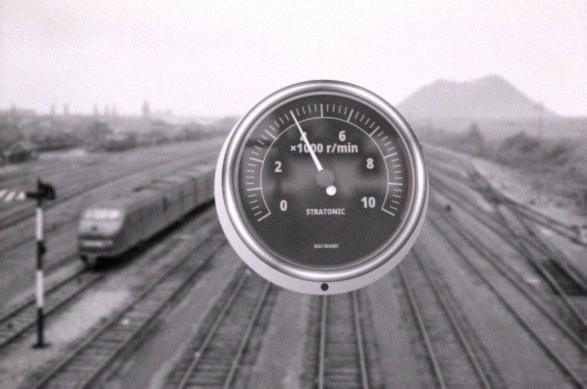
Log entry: 4000
